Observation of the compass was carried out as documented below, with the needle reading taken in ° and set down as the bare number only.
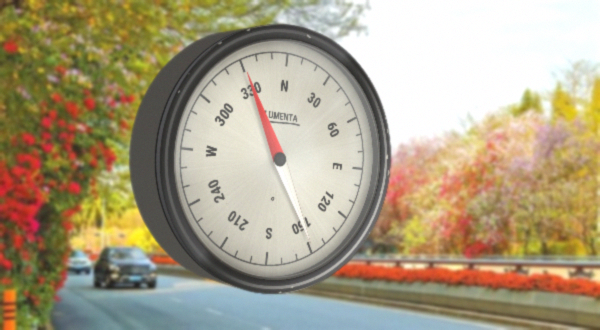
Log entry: 330
